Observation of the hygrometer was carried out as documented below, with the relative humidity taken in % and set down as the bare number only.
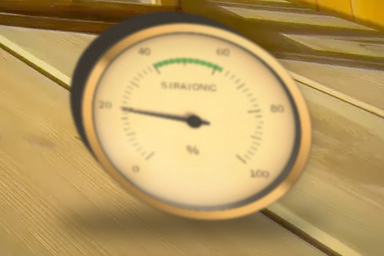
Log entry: 20
